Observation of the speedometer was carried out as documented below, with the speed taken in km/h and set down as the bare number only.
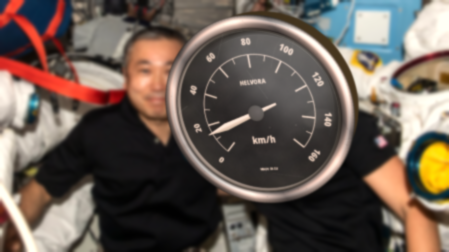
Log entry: 15
